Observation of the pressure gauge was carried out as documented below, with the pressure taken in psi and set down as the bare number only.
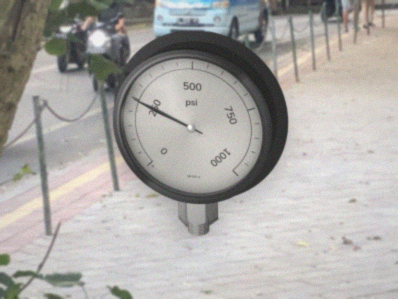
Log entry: 250
